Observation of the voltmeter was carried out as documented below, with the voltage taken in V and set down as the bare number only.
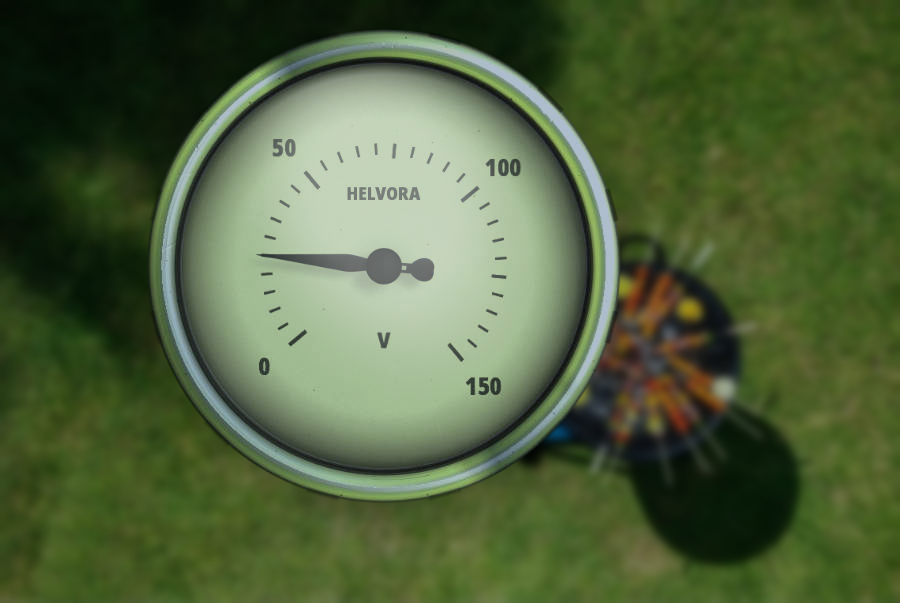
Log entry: 25
